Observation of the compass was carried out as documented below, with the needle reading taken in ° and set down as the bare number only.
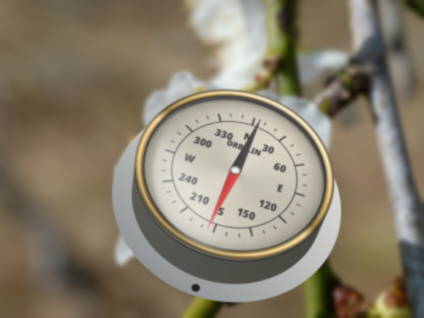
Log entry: 185
